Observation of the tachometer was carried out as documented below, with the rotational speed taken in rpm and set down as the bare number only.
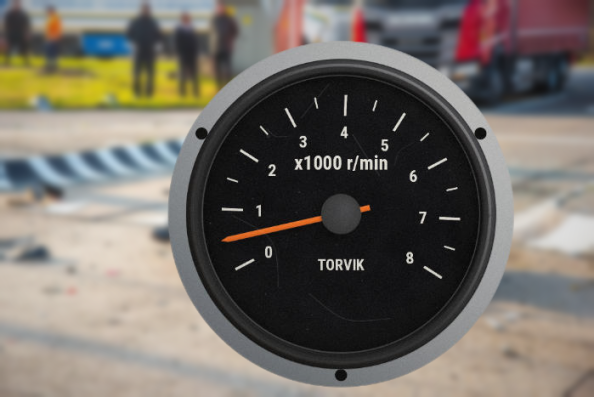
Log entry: 500
